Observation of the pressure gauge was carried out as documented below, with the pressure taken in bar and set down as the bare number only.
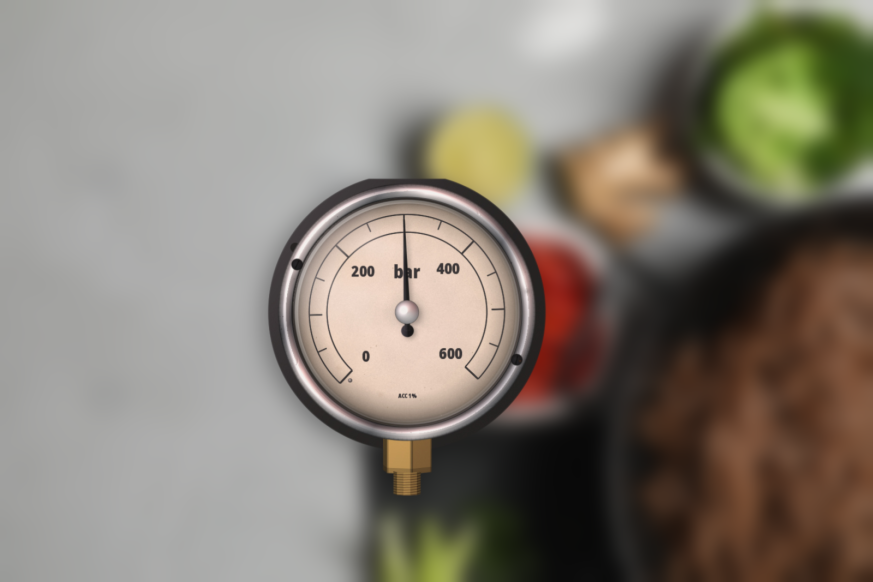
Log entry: 300
